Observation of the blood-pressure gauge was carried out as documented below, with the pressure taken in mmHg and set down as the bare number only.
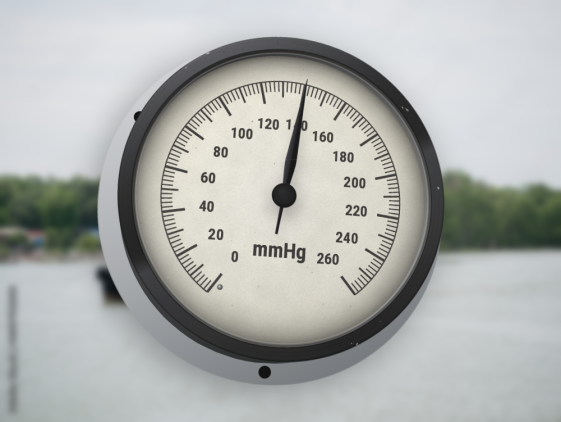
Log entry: 140
